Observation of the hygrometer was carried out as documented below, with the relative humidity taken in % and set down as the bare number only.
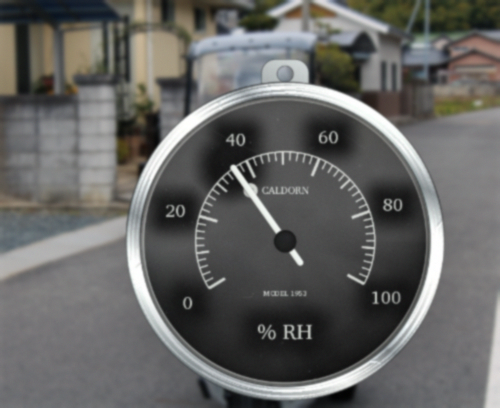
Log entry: 36
